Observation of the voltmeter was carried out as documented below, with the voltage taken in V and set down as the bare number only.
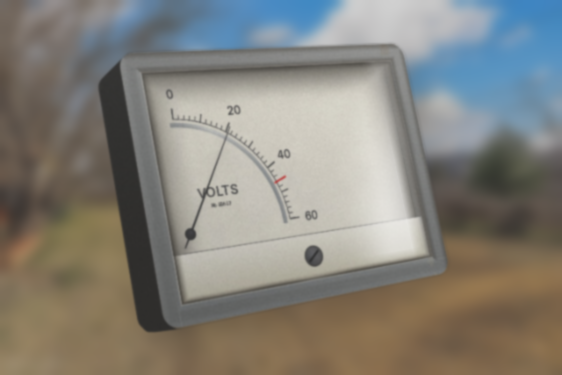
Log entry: 20
